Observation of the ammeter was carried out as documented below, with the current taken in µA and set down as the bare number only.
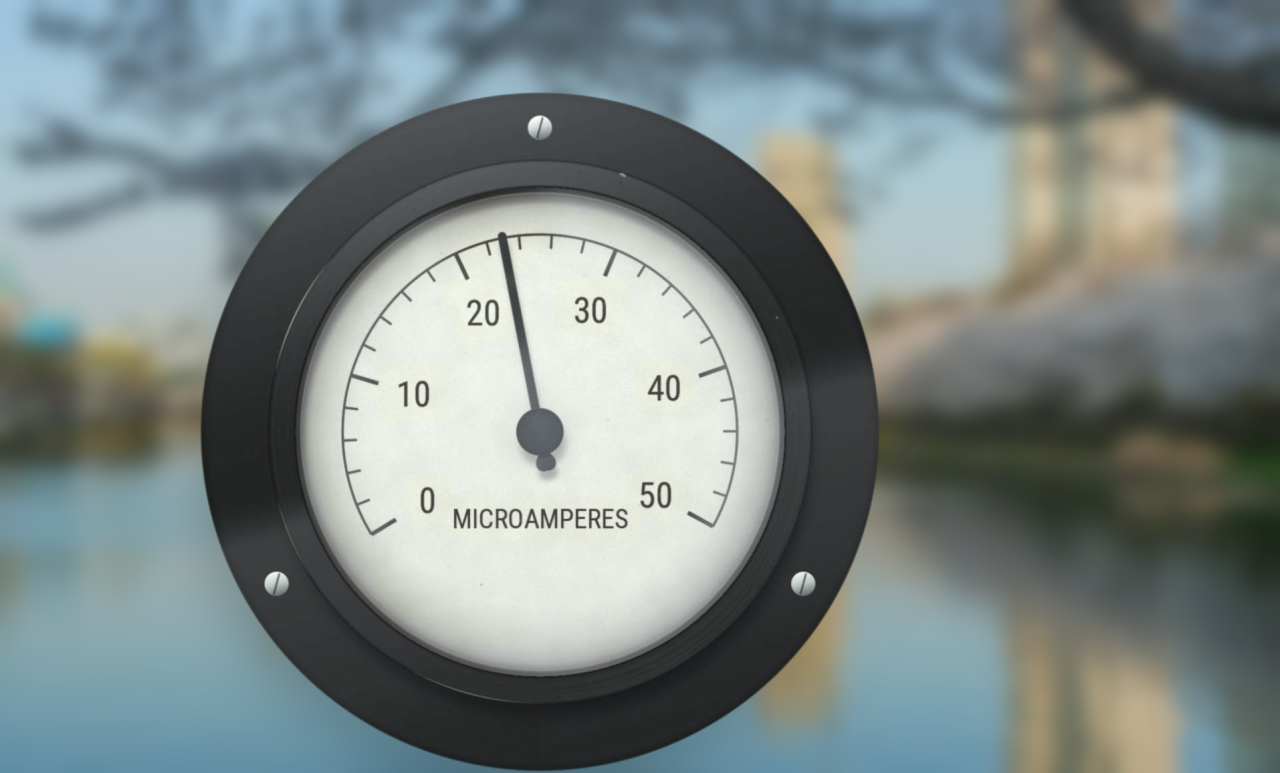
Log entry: 23
